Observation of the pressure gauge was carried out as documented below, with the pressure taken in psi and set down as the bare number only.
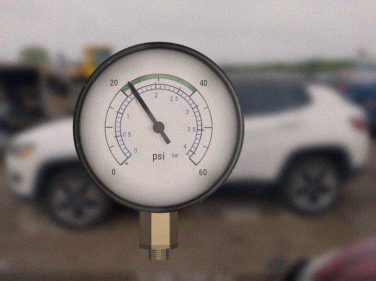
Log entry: 22.5
